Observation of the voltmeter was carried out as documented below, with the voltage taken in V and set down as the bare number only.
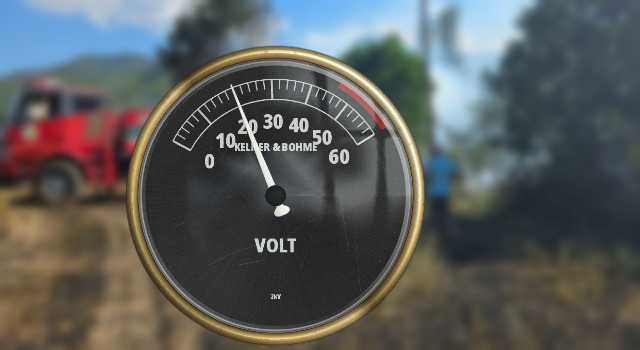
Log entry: 20
